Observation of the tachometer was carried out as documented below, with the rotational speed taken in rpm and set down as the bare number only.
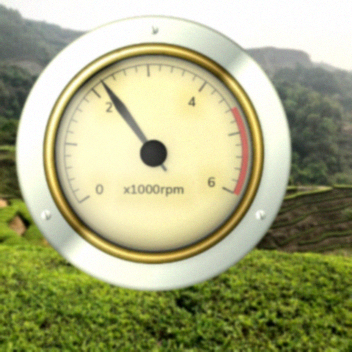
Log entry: 2200
